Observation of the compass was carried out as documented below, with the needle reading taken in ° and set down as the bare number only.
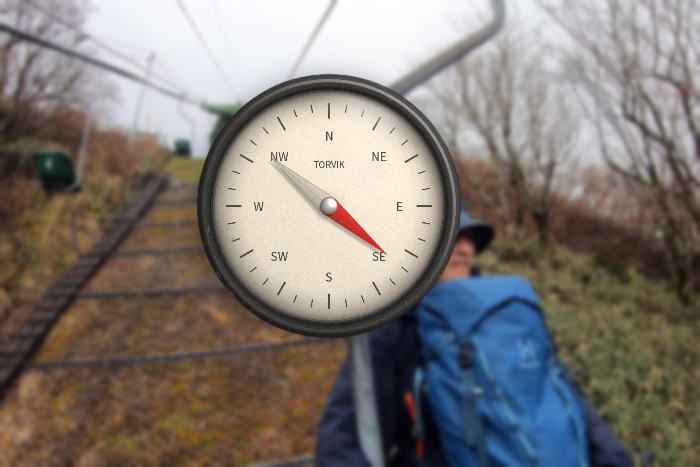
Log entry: 130
